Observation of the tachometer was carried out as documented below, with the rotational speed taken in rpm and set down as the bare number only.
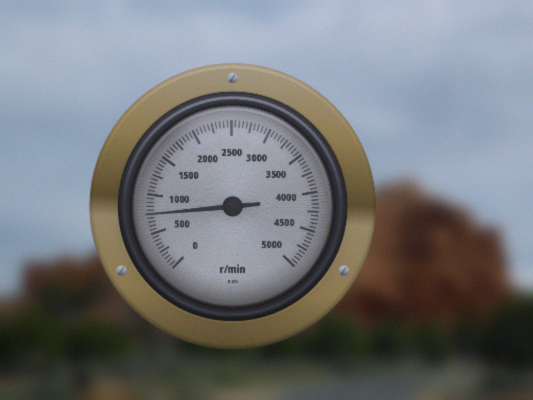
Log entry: 750
